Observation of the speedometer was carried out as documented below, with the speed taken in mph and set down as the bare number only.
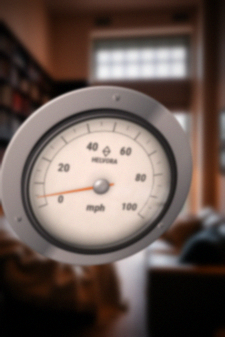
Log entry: 5
